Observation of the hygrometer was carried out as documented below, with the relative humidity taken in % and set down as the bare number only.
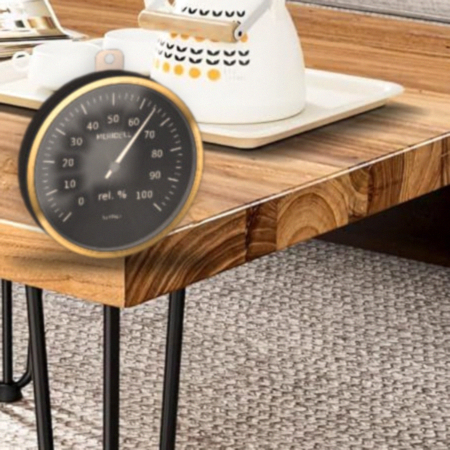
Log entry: 64
